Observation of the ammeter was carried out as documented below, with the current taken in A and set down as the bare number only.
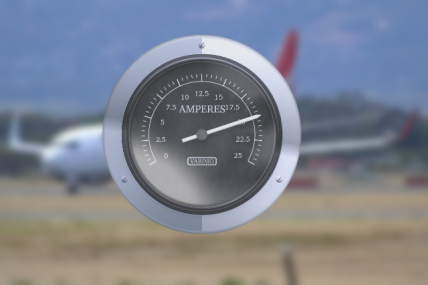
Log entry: 20
